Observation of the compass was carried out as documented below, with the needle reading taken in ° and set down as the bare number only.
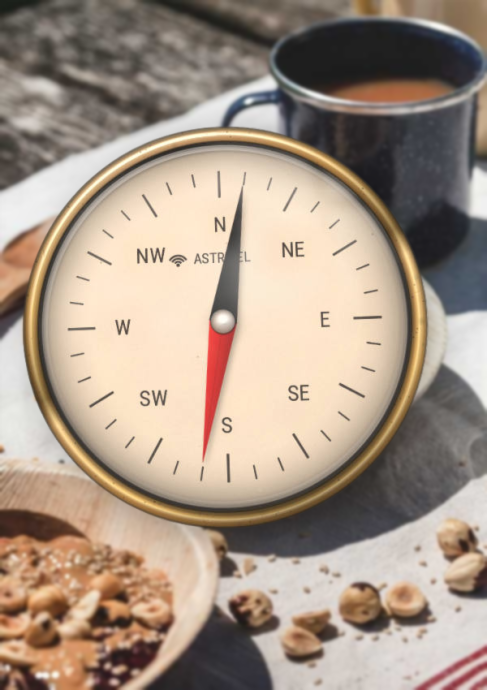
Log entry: 190
